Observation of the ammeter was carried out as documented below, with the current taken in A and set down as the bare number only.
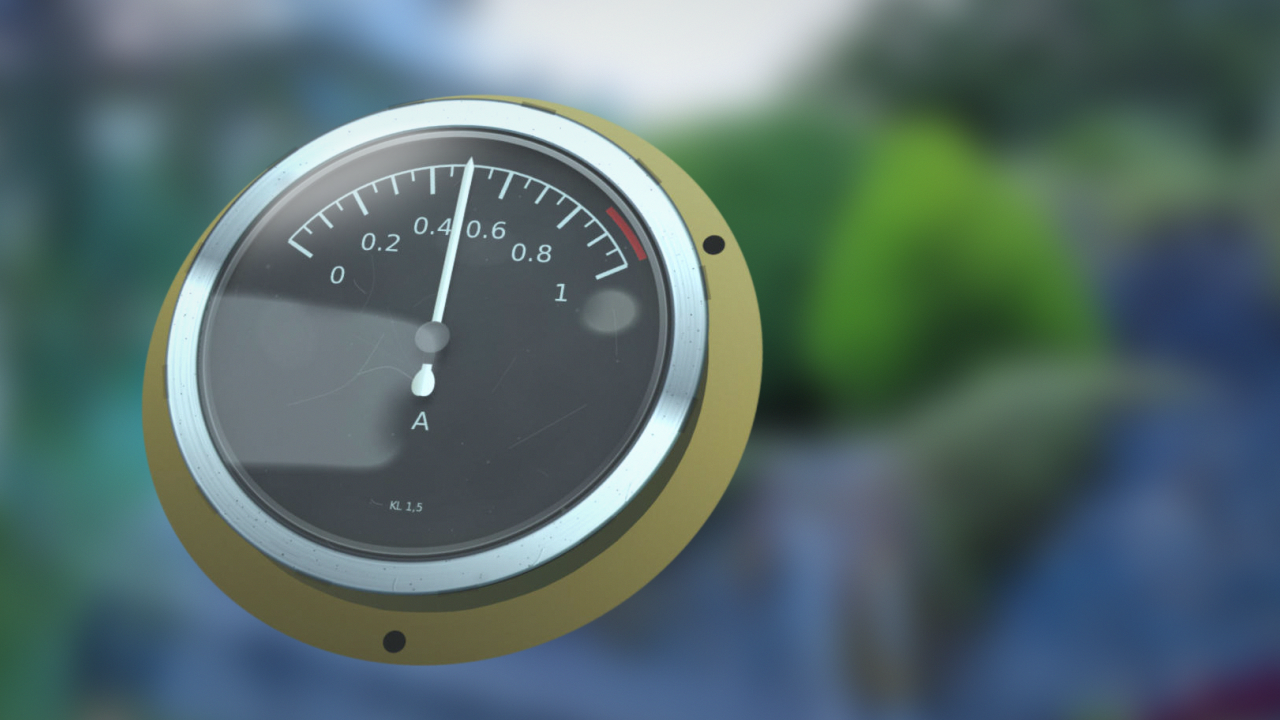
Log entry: 0.5
